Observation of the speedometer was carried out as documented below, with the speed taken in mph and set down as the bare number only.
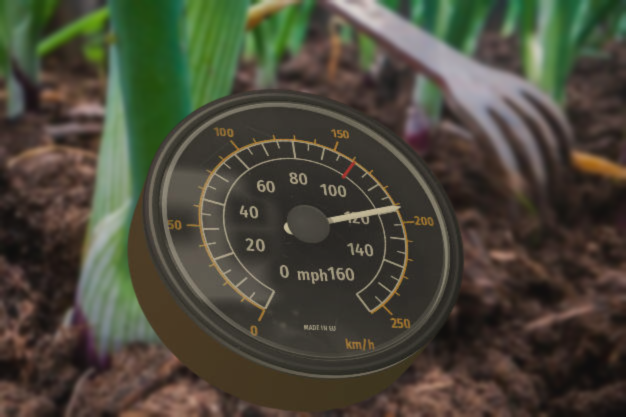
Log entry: 120
